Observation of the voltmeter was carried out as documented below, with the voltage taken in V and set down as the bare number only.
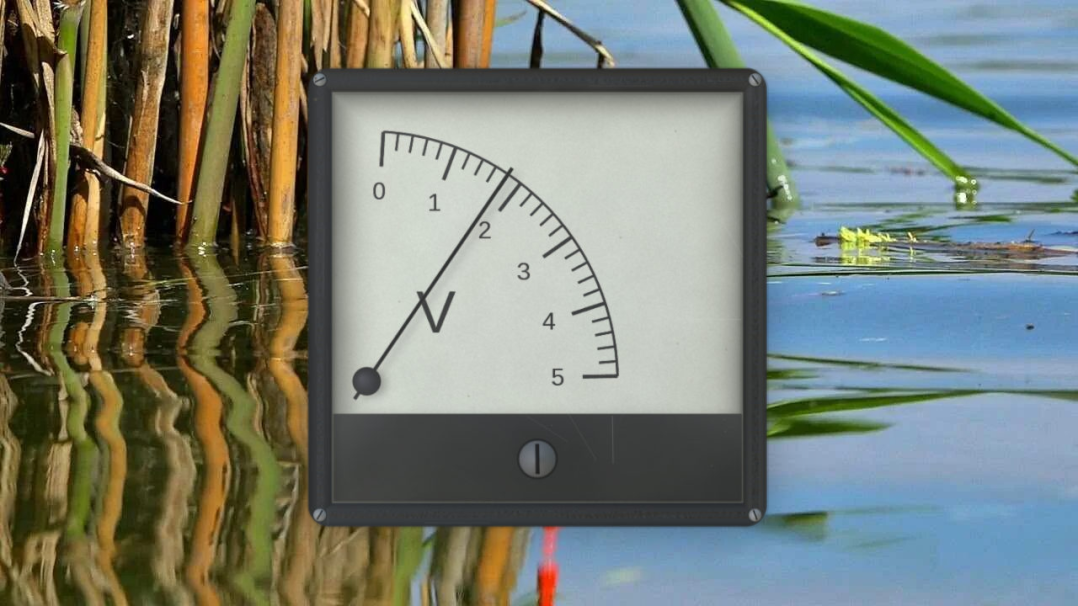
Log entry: 1.8
